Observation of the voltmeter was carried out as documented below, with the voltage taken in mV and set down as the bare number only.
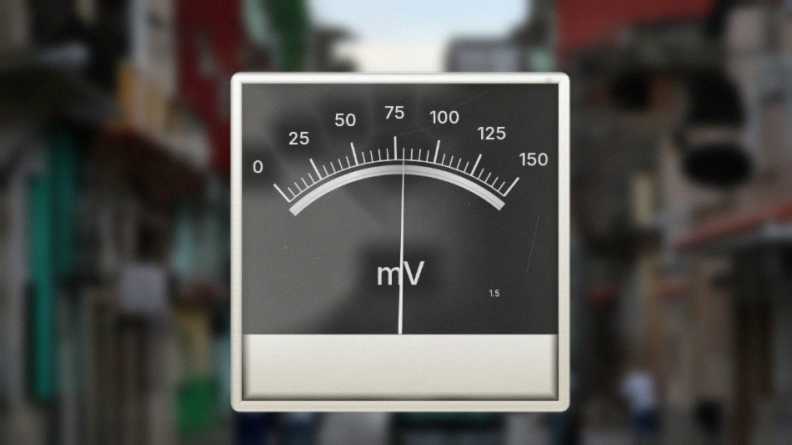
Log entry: 80
